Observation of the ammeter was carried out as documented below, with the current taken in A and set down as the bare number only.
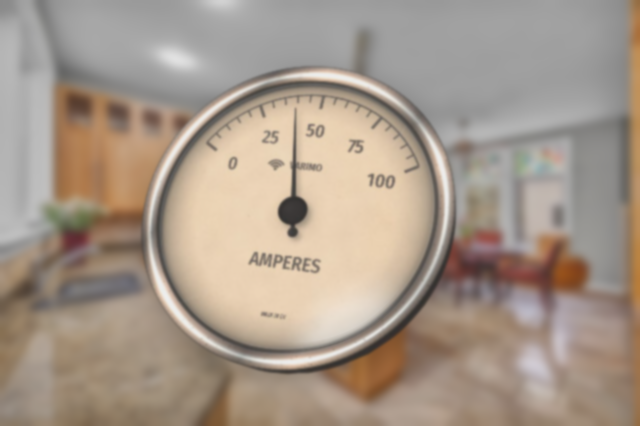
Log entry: 40
